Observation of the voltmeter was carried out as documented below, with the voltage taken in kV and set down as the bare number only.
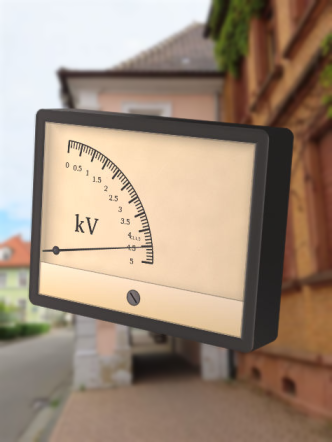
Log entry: 4.5
